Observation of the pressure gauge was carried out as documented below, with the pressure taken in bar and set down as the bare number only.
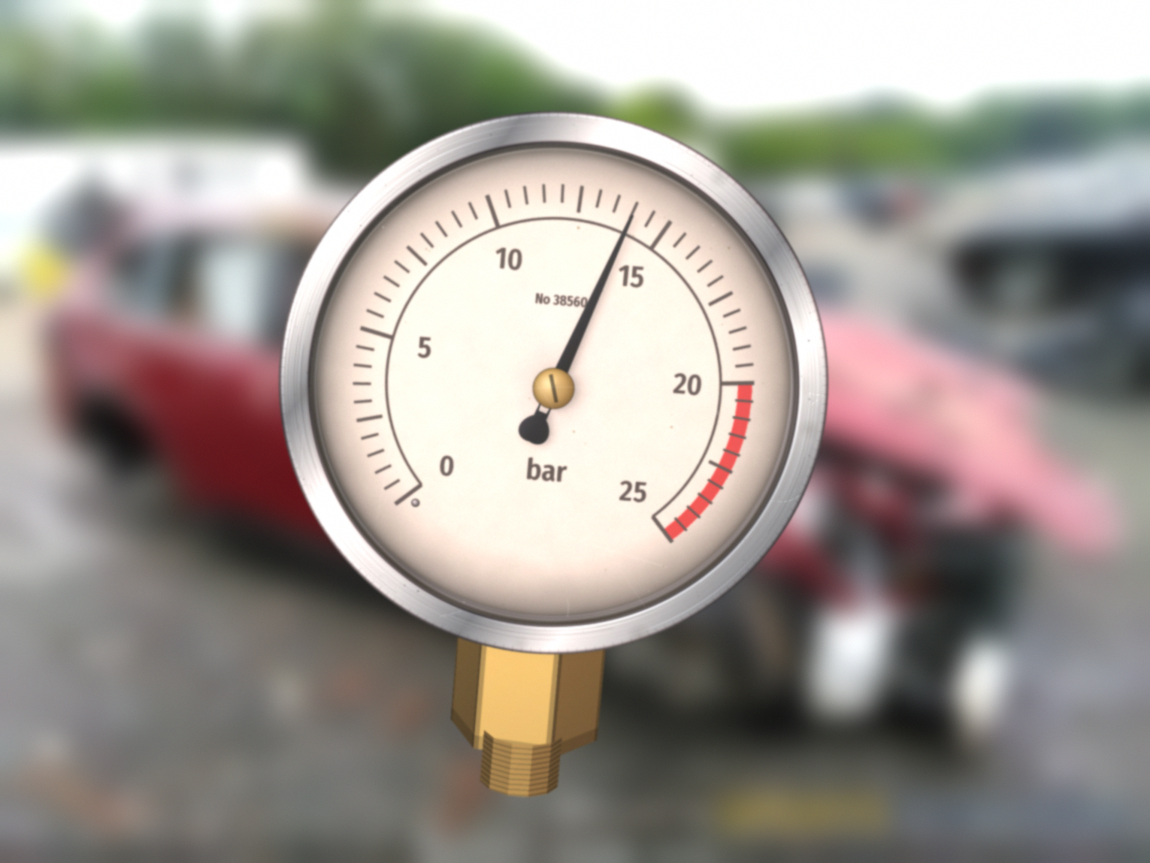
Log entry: 14
